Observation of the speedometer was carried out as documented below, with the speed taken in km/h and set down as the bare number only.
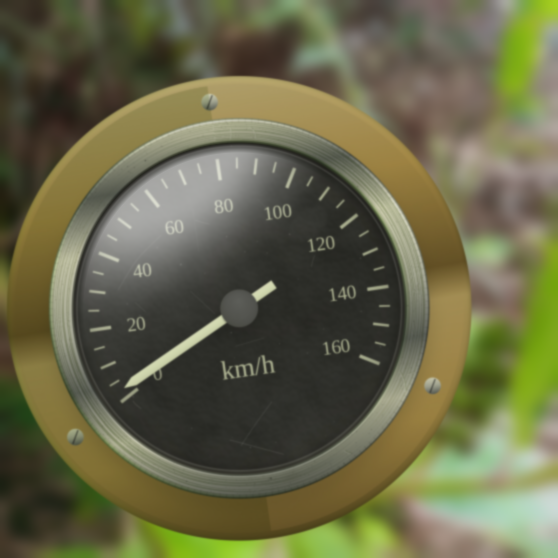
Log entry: 2.5
